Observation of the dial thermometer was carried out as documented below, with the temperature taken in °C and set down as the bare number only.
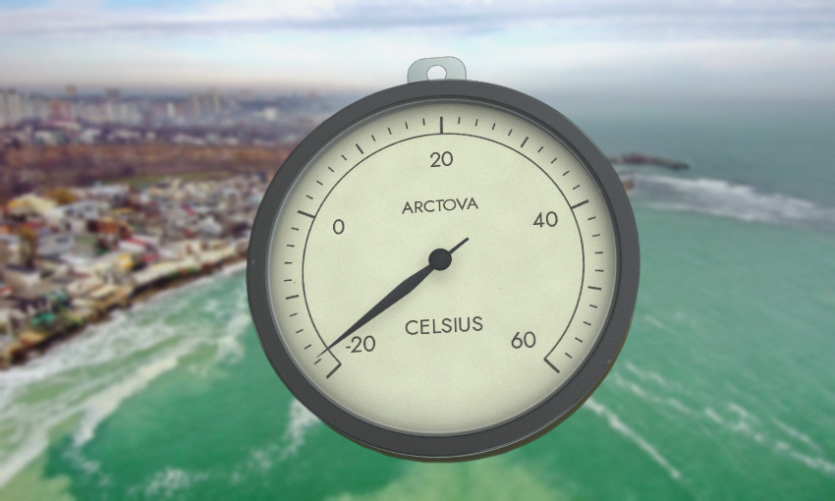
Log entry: -18
